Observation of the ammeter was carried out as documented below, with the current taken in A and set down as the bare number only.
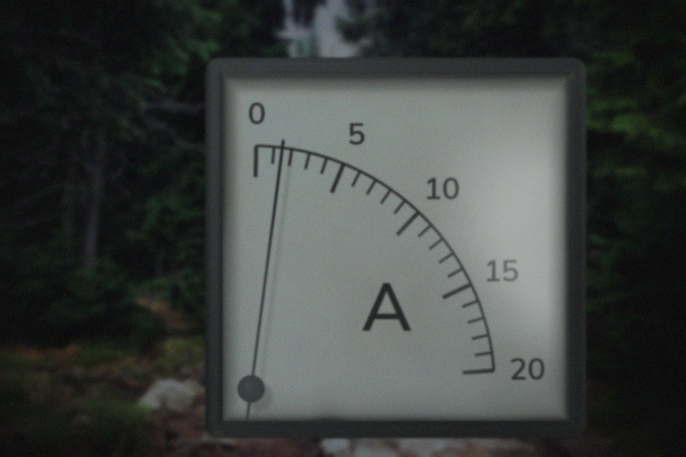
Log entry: 1.5
